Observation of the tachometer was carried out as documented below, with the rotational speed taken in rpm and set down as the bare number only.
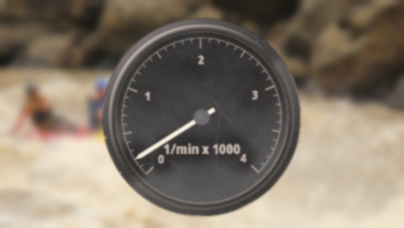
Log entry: 200
